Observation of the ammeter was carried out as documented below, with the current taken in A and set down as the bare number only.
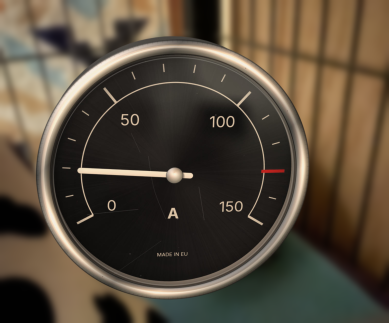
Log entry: 20
